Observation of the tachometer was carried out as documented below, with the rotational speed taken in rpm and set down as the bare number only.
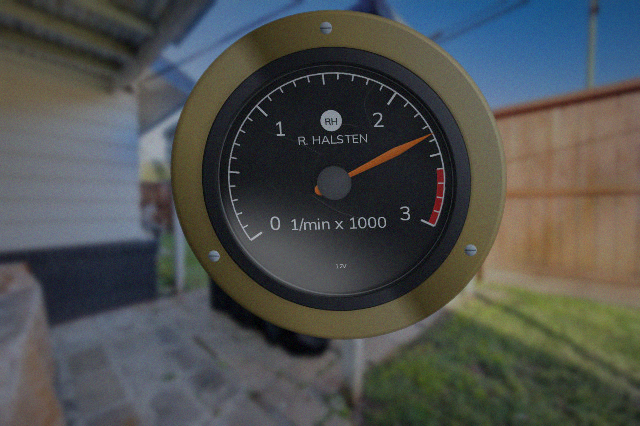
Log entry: 2350
